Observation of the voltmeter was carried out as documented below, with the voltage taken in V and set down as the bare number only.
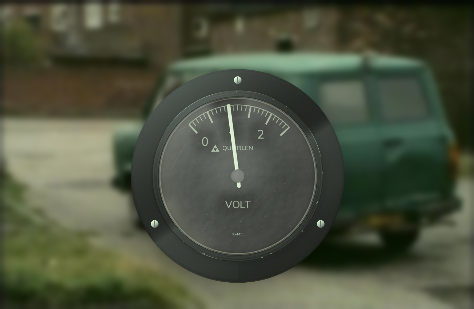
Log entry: 1
